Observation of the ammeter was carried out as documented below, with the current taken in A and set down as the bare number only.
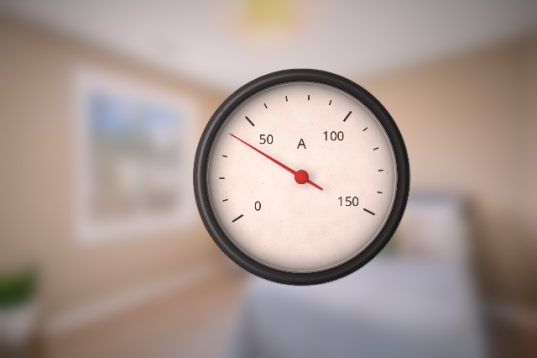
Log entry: 40
